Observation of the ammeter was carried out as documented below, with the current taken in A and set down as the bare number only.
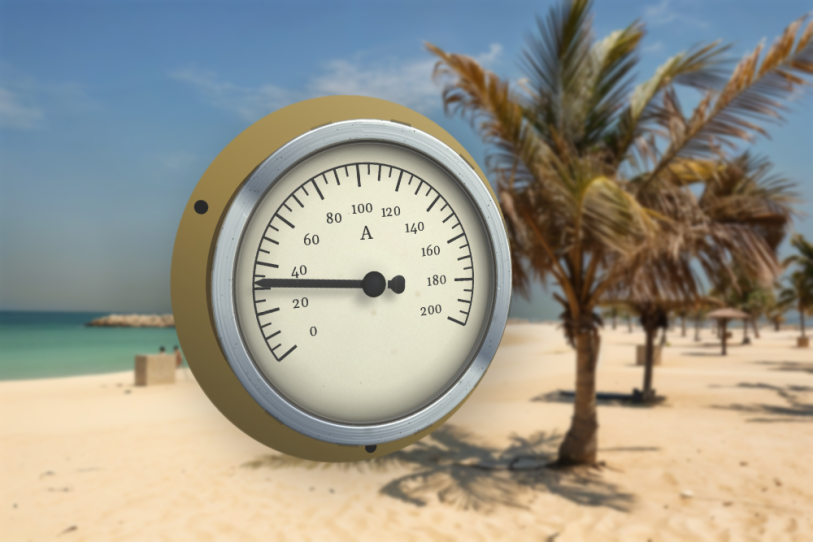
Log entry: 32.5
